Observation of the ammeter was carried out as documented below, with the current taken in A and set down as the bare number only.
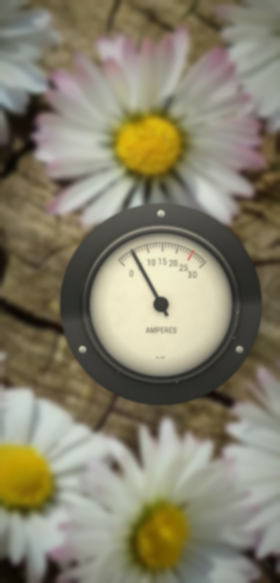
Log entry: 5
